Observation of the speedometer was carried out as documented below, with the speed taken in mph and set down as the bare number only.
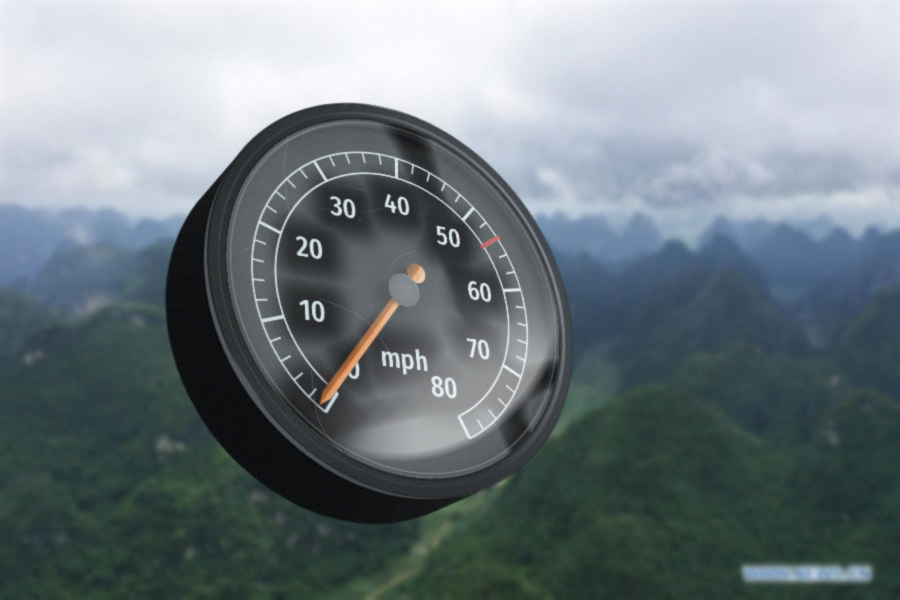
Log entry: 1
